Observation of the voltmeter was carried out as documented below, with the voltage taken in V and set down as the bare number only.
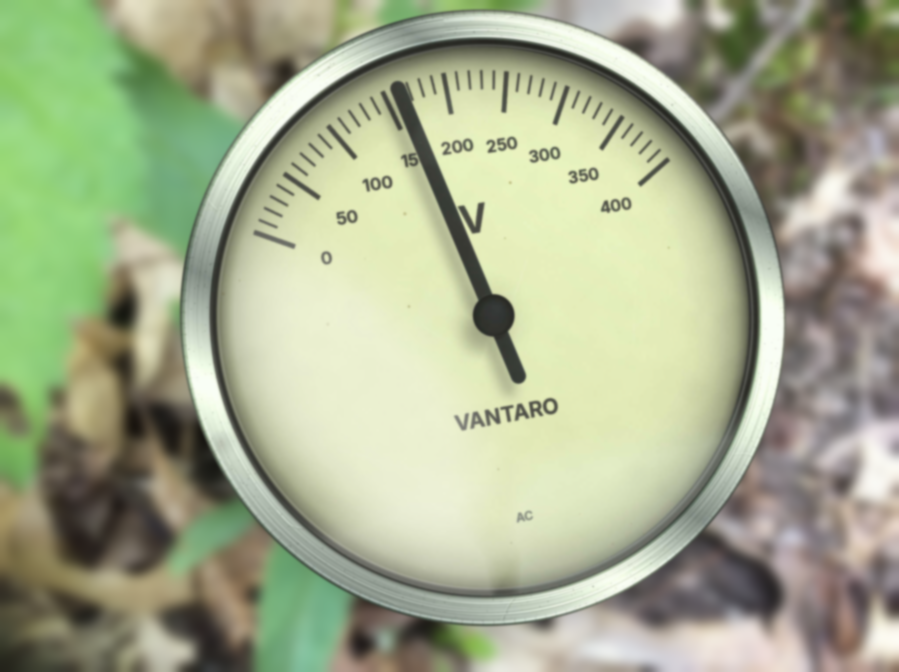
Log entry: 160
